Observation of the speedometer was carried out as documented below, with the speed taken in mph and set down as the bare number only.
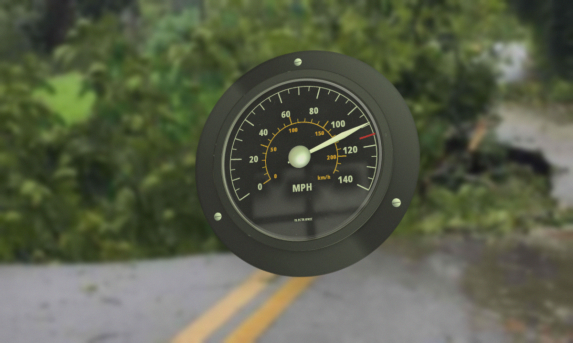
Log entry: 110
